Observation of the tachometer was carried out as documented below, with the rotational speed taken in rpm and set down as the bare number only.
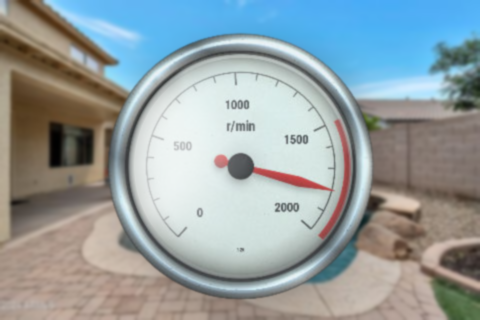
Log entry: 1800
